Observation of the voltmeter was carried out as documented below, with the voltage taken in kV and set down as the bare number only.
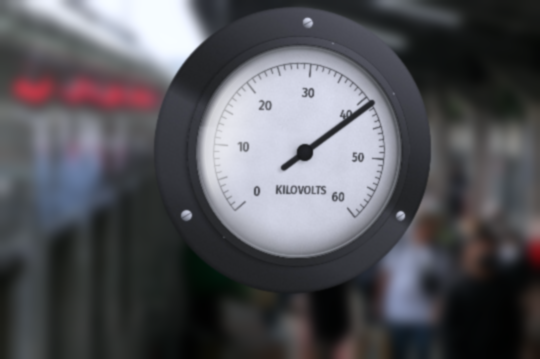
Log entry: 41
